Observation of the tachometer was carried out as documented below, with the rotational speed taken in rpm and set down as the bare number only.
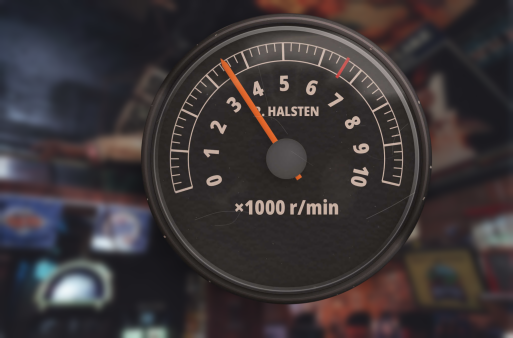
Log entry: 3500
